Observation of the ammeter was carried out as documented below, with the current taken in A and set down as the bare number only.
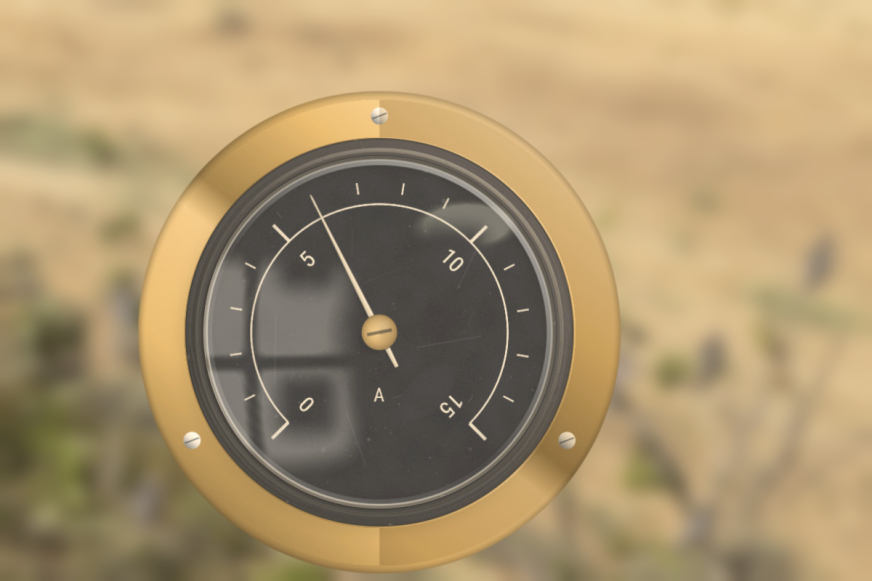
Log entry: 6
